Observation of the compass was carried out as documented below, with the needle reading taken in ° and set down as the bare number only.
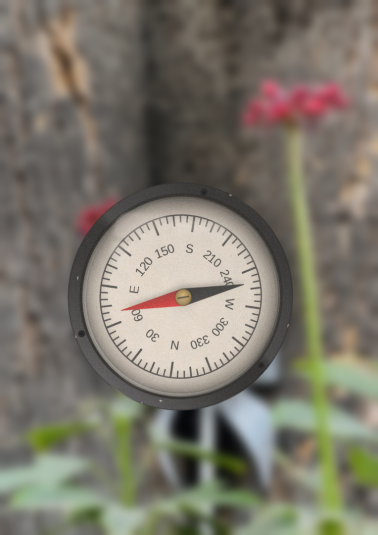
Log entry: 70
